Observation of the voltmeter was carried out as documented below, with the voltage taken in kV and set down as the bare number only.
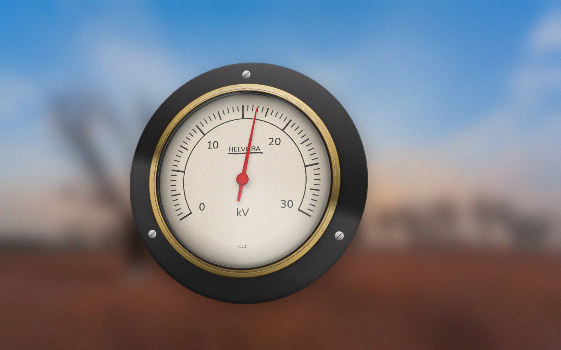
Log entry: 16.5
